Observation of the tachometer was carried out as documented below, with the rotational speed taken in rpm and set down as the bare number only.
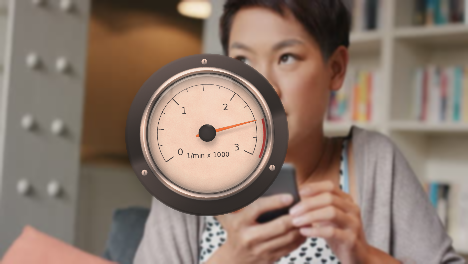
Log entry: 2500
